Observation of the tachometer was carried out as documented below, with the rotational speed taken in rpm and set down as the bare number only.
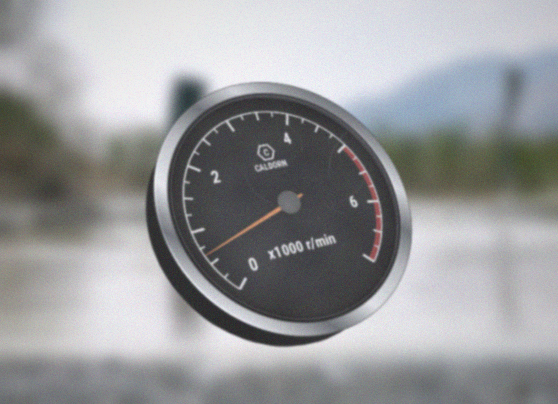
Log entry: 625
